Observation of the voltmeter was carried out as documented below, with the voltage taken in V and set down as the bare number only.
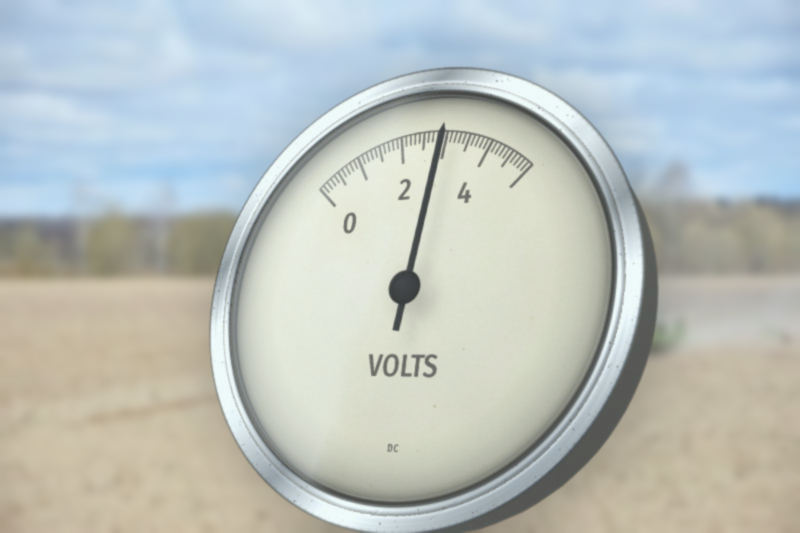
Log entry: 3
